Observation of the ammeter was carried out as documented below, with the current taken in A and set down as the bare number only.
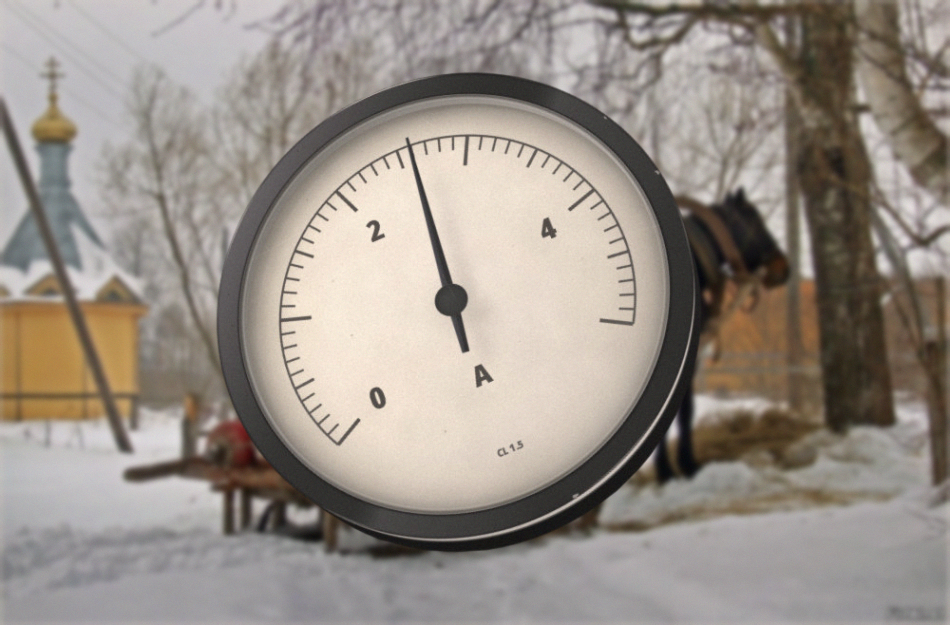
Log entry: 2.6
